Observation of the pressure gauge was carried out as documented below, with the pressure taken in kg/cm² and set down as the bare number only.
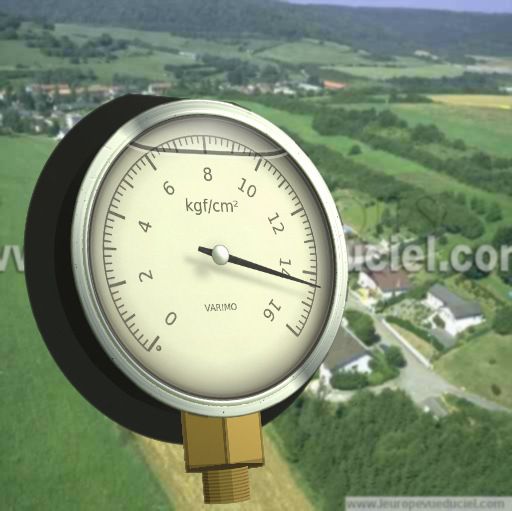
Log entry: 14.4
